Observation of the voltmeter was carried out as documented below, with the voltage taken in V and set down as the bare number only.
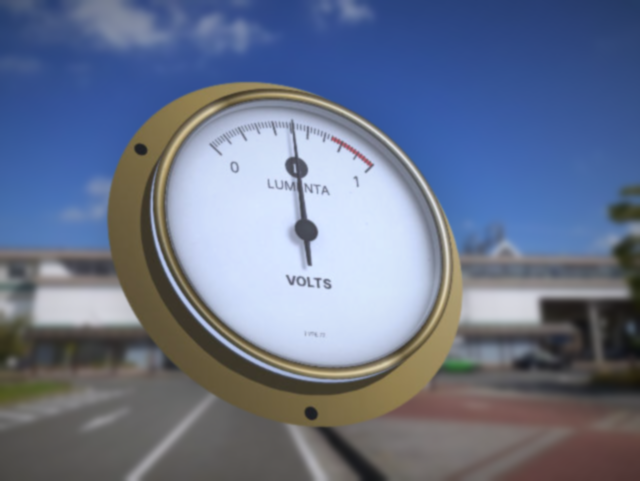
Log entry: 0.5
